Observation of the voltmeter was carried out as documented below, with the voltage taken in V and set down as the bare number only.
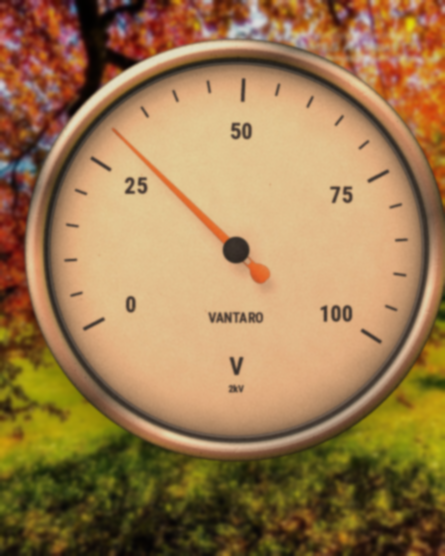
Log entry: 30
